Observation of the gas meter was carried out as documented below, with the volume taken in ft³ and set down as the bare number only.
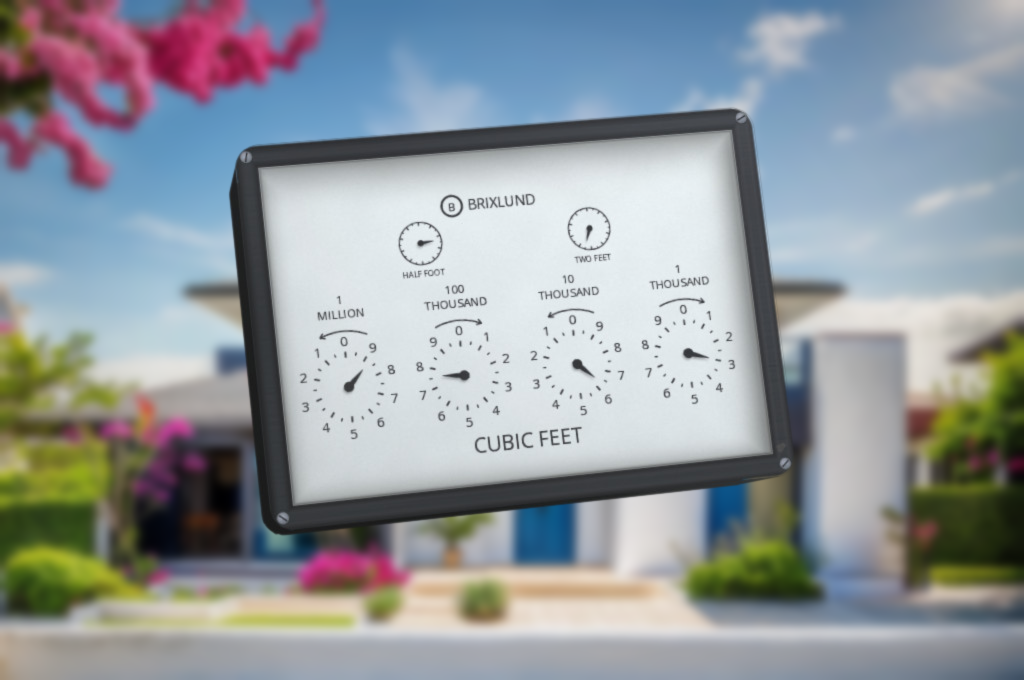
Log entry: 876300
